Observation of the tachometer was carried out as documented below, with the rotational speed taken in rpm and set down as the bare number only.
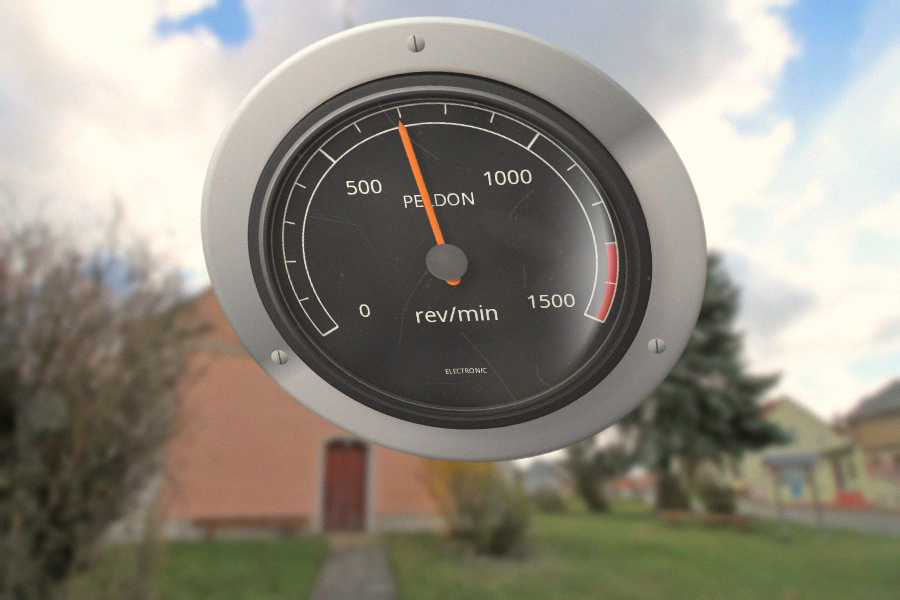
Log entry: 700
